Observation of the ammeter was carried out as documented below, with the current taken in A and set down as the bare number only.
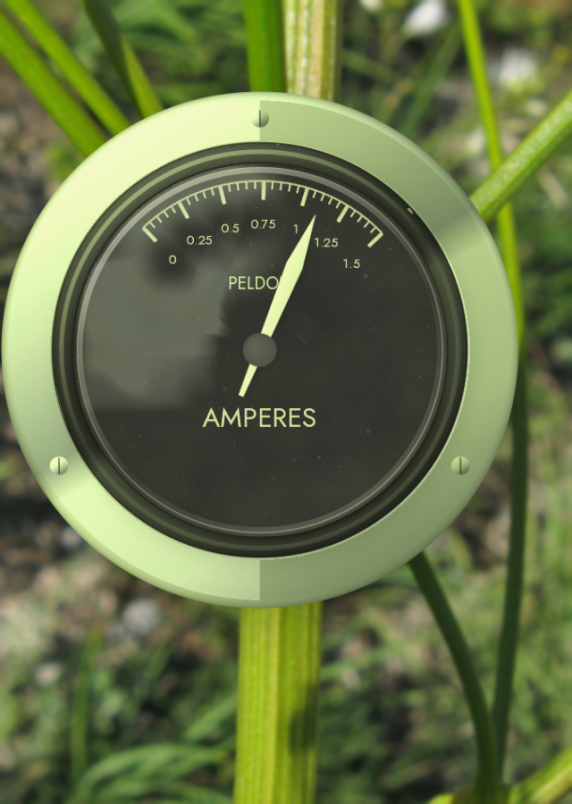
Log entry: 1.1
